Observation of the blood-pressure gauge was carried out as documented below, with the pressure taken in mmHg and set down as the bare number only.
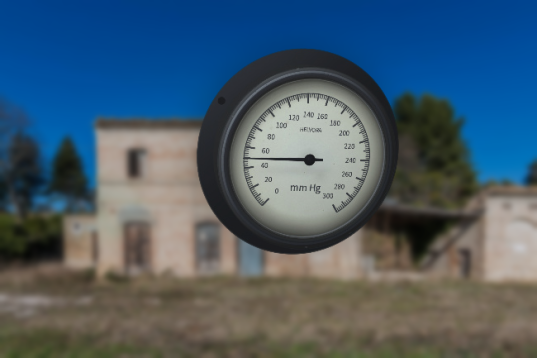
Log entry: 50
